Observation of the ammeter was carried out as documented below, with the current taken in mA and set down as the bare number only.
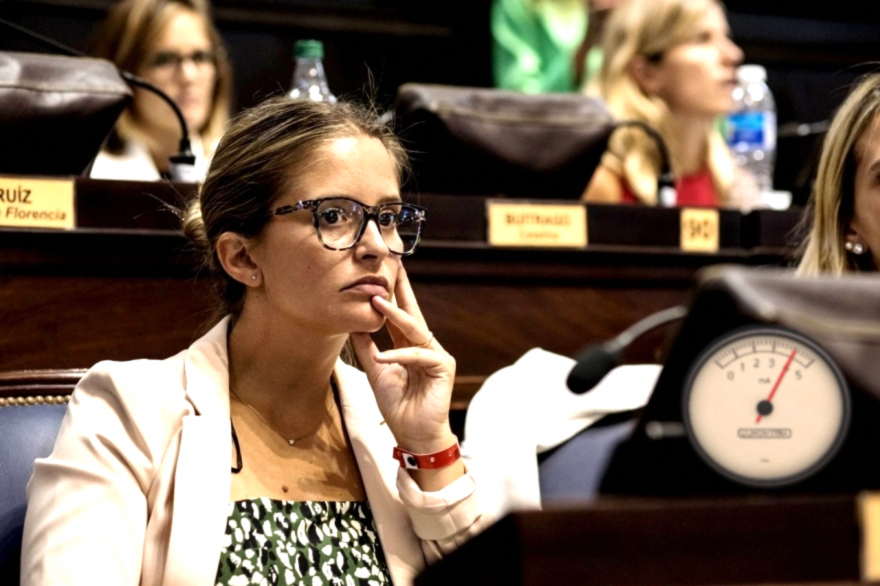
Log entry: 4
